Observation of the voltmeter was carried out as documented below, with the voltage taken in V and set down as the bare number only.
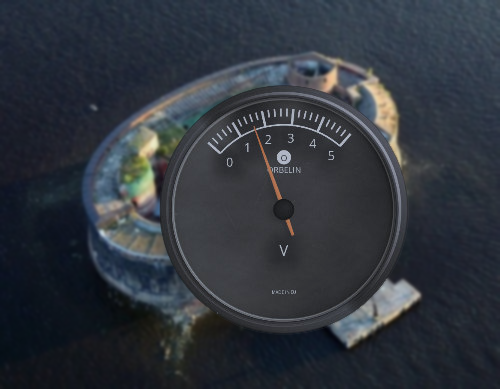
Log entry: 1.6
